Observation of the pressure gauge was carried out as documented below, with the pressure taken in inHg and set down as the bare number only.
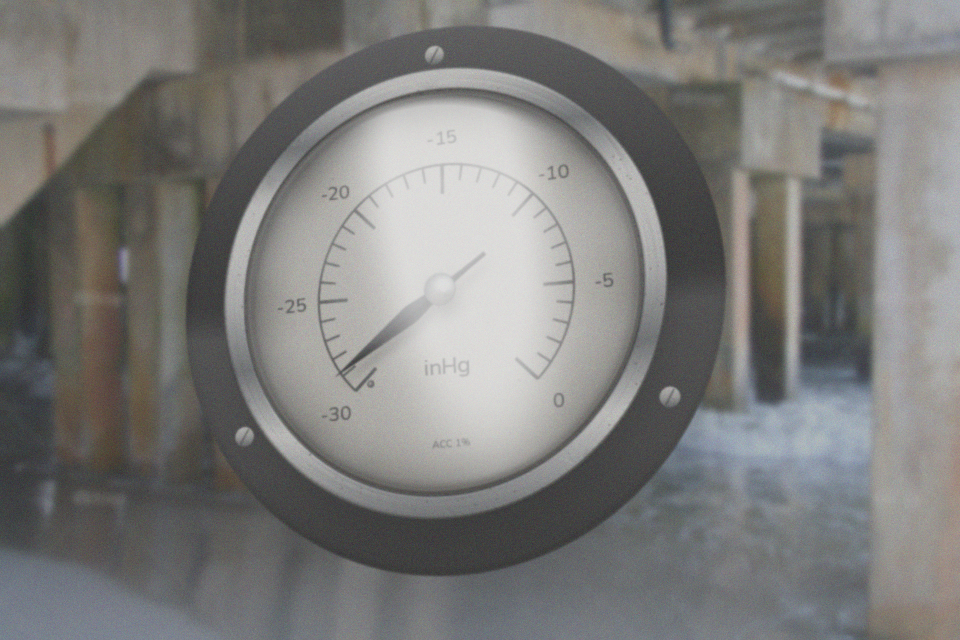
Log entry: -29
